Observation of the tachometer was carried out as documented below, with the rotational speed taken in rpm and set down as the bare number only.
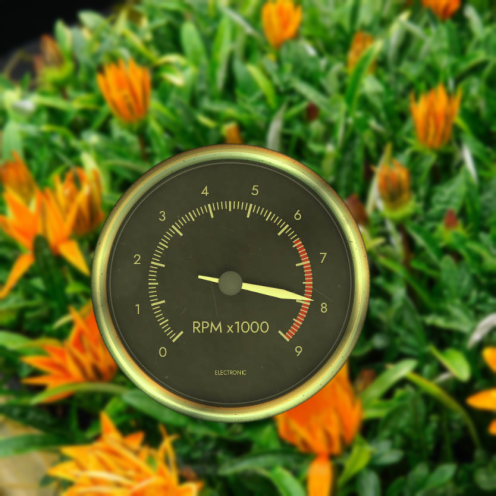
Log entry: 7900
